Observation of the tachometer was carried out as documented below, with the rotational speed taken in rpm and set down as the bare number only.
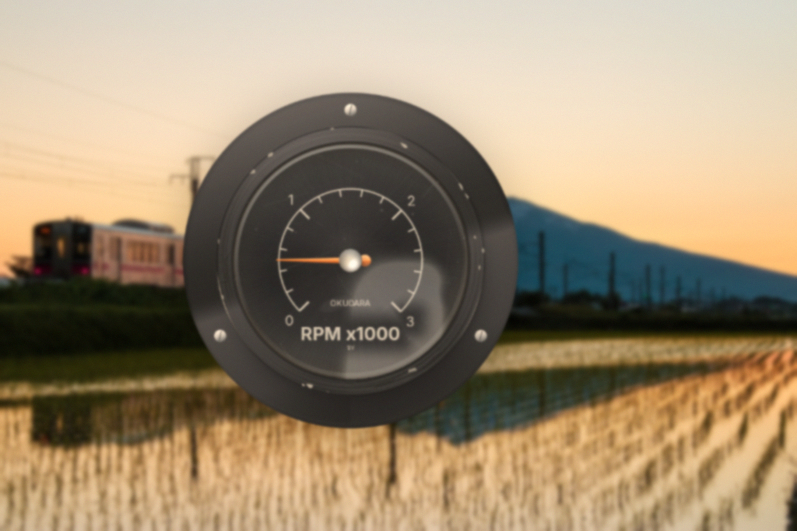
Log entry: 500
